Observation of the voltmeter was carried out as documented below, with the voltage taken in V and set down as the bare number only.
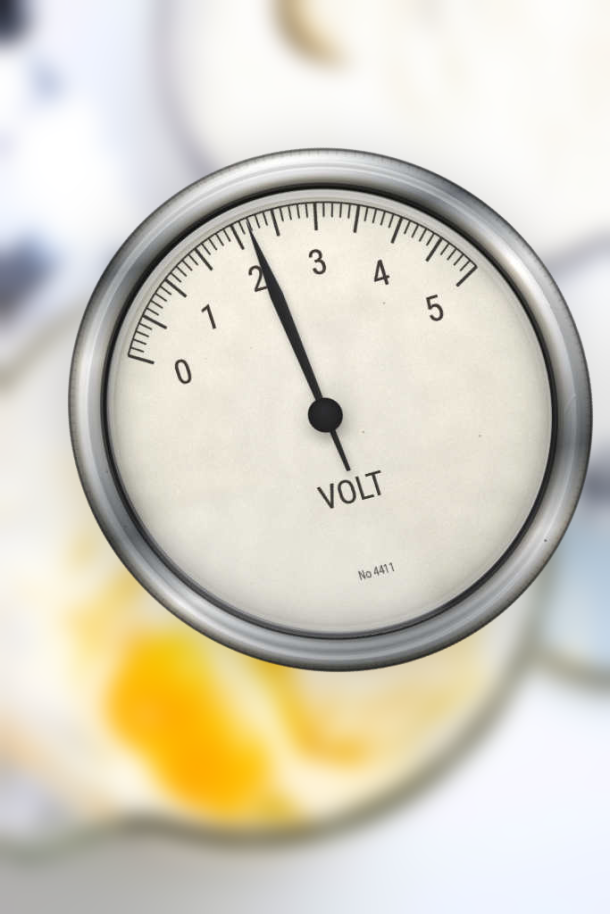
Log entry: 2.2
